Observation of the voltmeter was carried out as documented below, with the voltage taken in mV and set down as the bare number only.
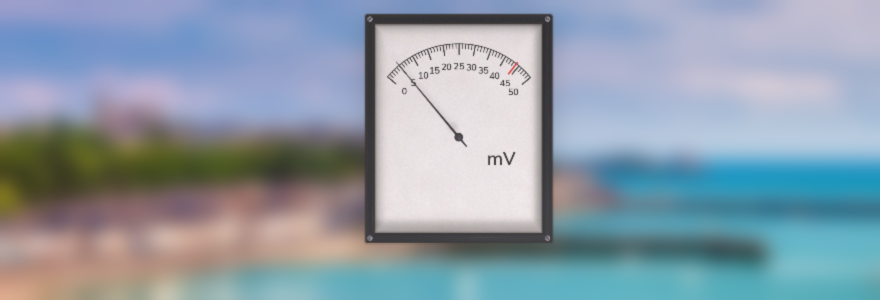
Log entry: 5
